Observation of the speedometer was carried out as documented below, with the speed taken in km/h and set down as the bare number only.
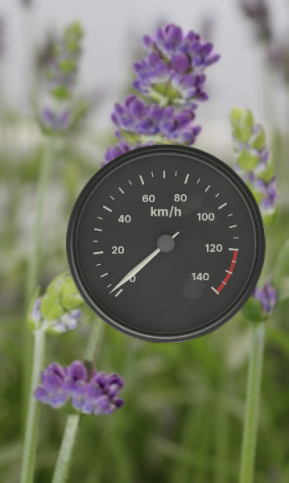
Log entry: 2.5
